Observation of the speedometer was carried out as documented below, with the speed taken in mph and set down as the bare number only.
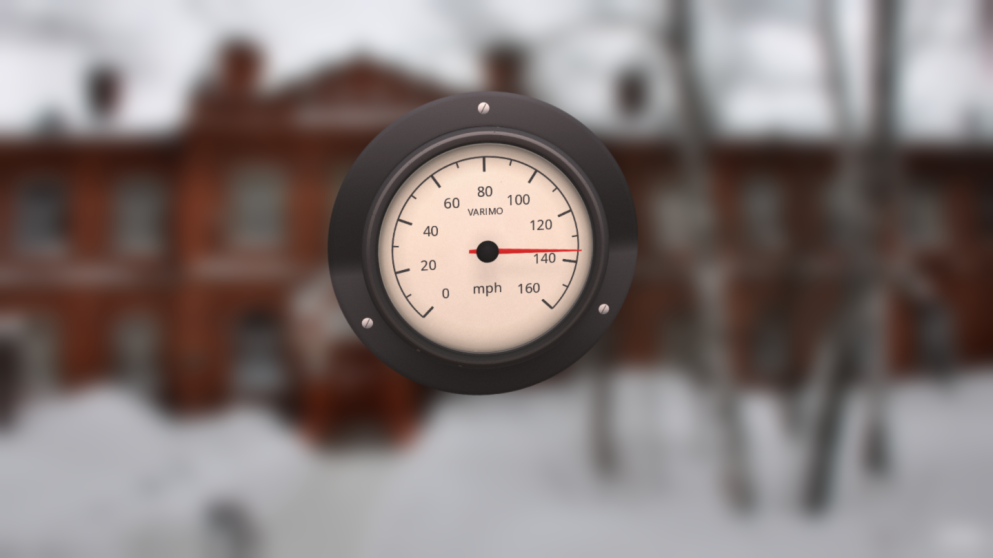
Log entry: 135
